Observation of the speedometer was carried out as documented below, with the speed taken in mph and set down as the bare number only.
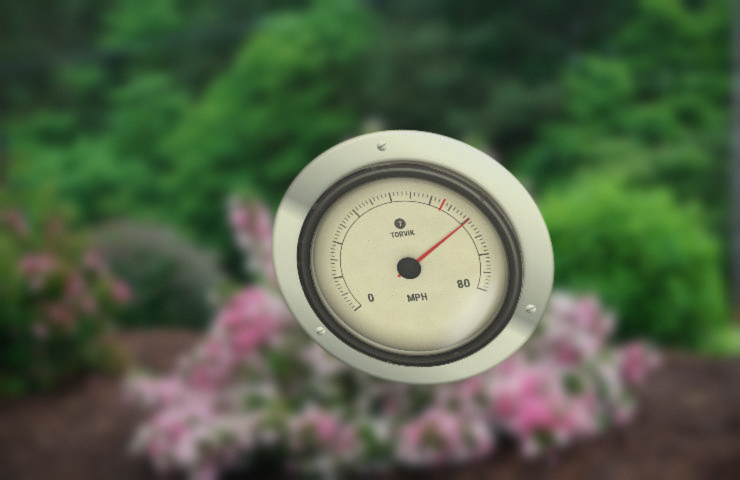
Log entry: 60
